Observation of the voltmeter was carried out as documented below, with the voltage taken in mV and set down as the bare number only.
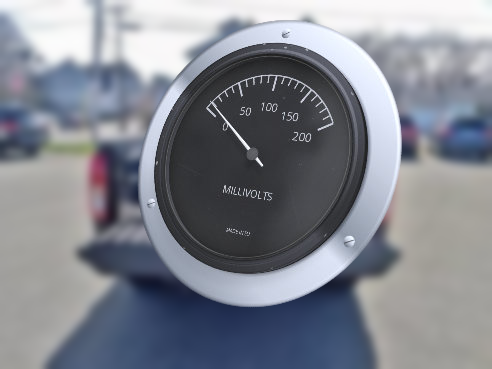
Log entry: 10
